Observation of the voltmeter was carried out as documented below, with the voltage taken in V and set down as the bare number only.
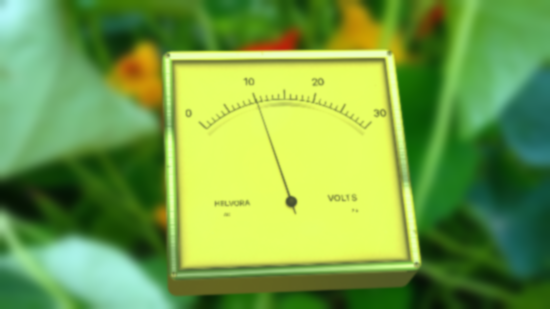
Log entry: 10
